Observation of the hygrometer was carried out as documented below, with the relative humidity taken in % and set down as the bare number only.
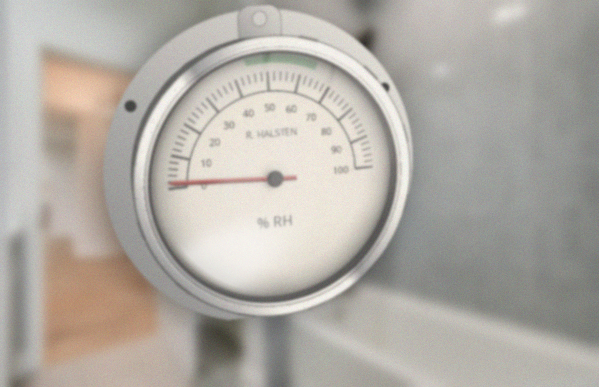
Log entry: 2
